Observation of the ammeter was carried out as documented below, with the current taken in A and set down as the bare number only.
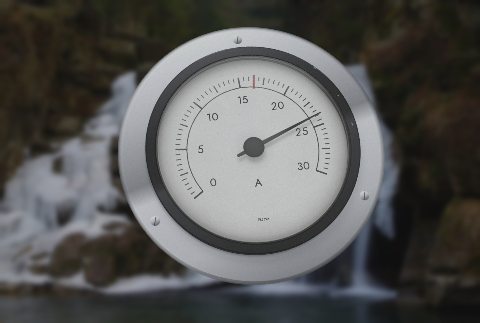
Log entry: 24
